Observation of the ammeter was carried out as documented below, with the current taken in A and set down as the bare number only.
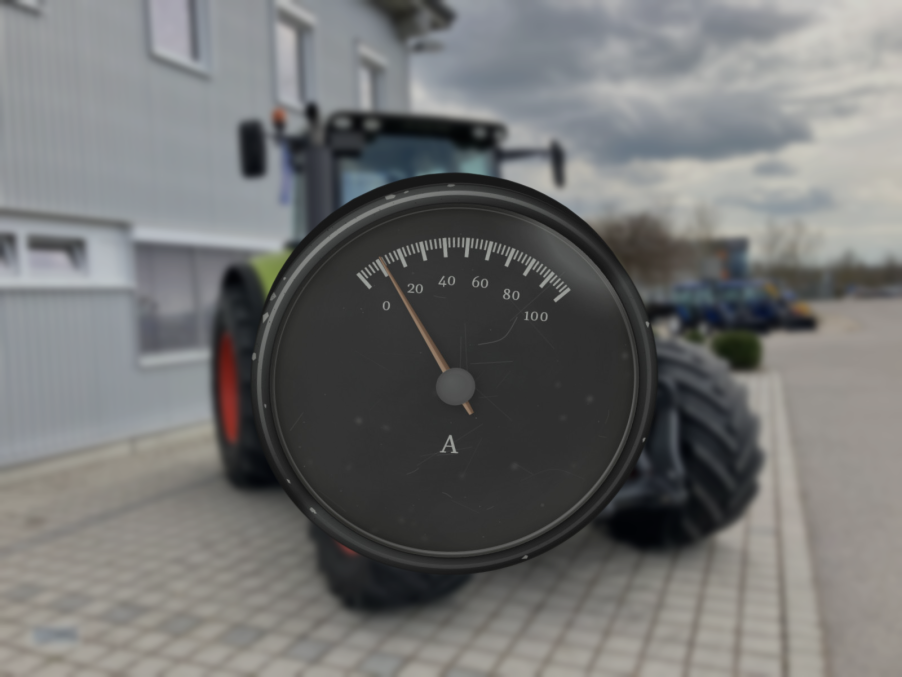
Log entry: 12
